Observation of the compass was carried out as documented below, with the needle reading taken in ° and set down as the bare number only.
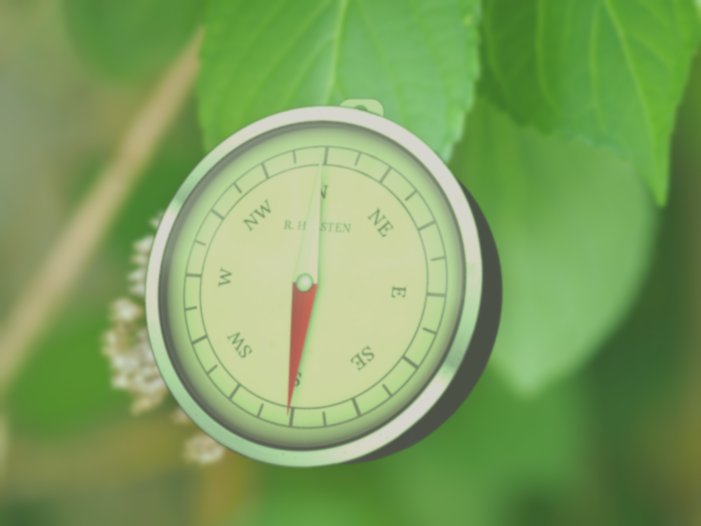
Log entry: 180
